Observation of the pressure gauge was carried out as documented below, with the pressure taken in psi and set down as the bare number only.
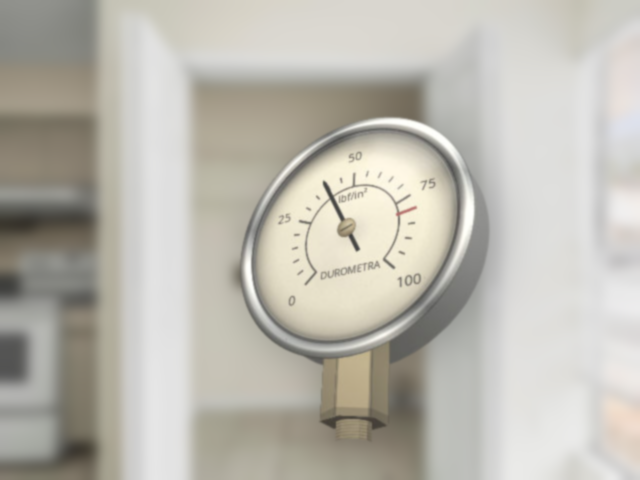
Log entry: 40
